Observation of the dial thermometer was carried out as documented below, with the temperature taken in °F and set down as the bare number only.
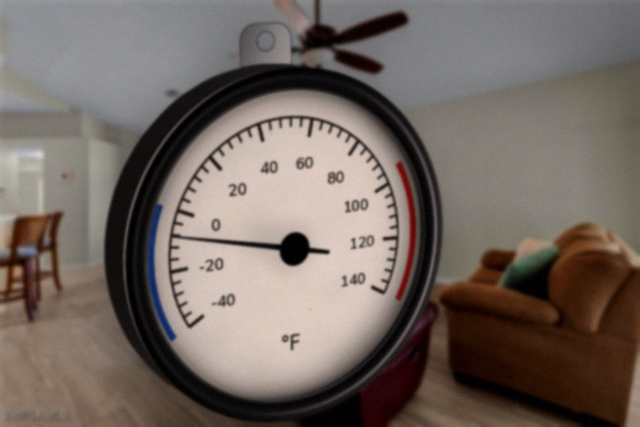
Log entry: -8
